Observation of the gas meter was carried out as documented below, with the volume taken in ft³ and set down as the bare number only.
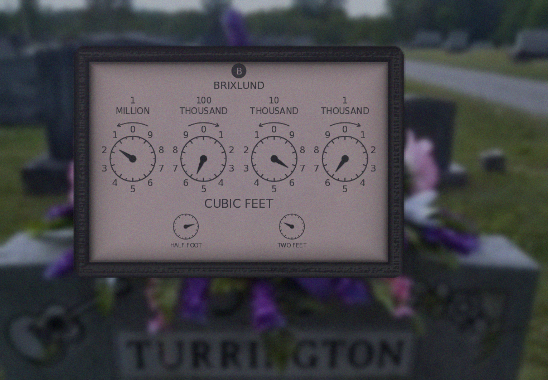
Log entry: 156600
